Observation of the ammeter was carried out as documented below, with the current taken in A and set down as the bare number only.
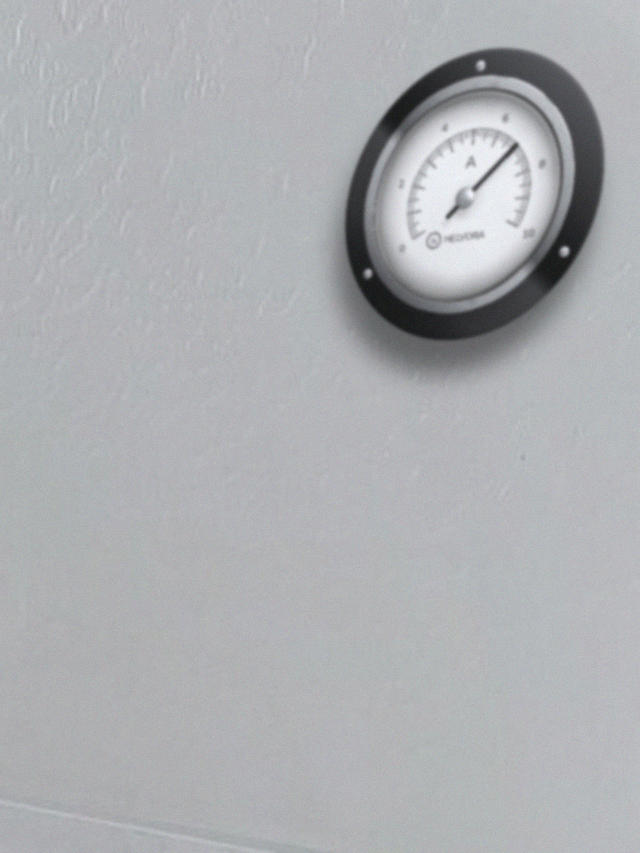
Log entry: 7
